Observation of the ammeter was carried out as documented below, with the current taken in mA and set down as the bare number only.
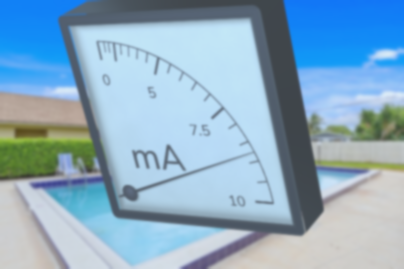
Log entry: 8.75
